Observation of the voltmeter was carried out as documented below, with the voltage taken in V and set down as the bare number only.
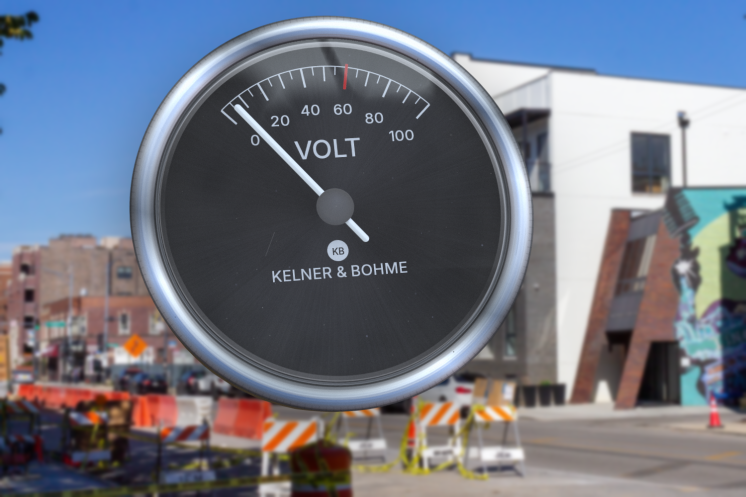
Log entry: 5
